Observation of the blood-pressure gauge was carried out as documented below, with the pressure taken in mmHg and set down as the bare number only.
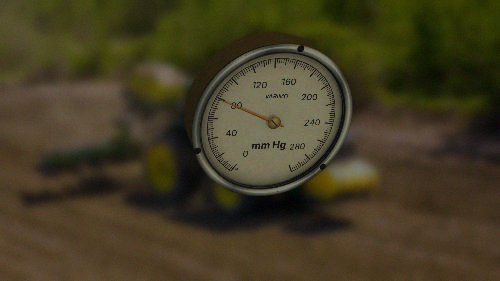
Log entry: 80
